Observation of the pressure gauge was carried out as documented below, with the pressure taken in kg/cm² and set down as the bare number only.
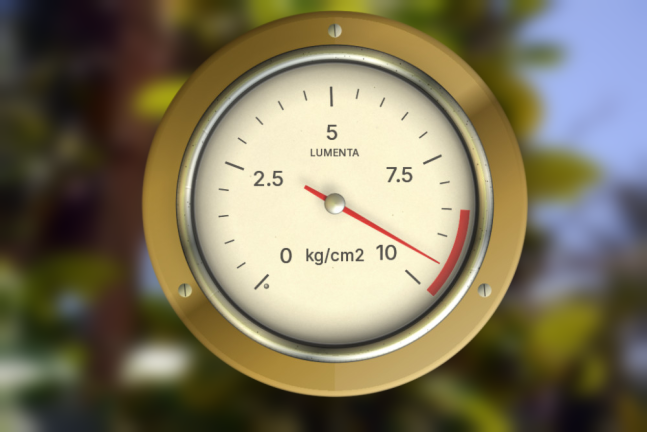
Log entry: 9.5
